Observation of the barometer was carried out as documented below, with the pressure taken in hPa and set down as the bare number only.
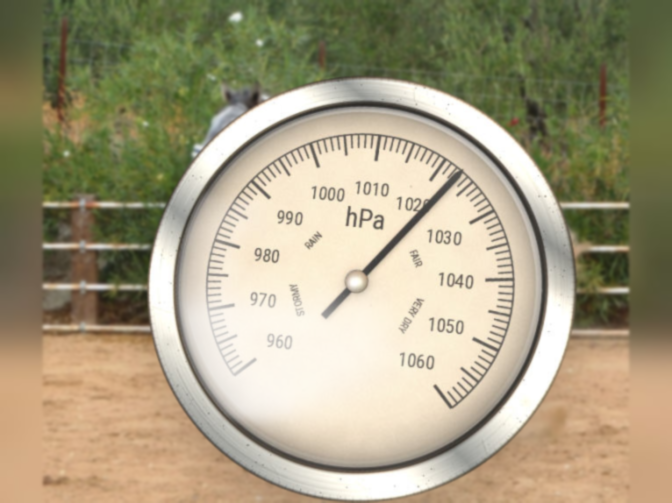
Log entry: 1023
